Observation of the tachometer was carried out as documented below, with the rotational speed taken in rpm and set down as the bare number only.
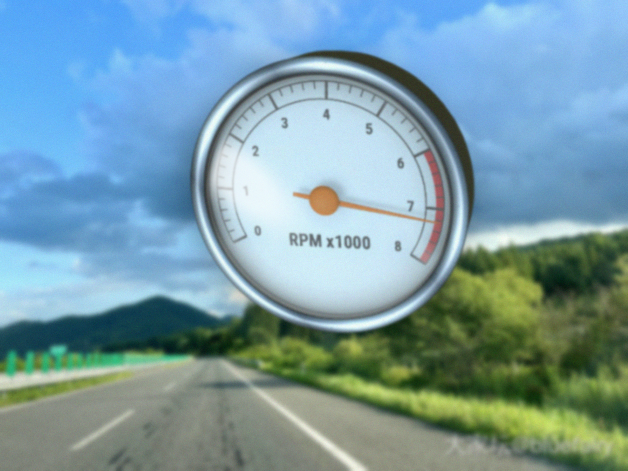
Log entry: 7200
